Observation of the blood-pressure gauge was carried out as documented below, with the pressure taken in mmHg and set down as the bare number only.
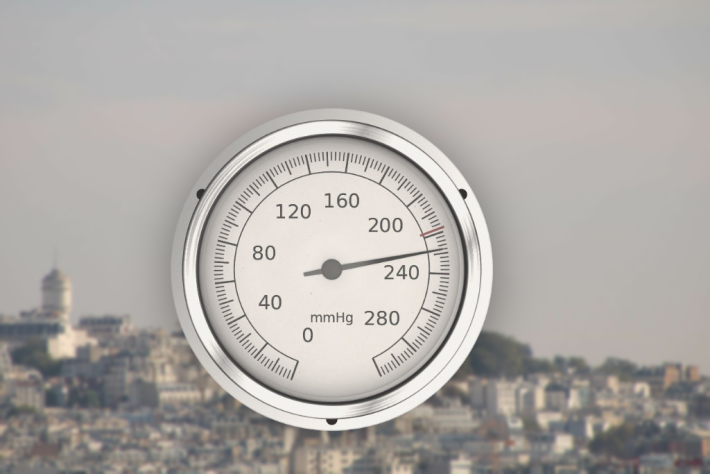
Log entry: 228
